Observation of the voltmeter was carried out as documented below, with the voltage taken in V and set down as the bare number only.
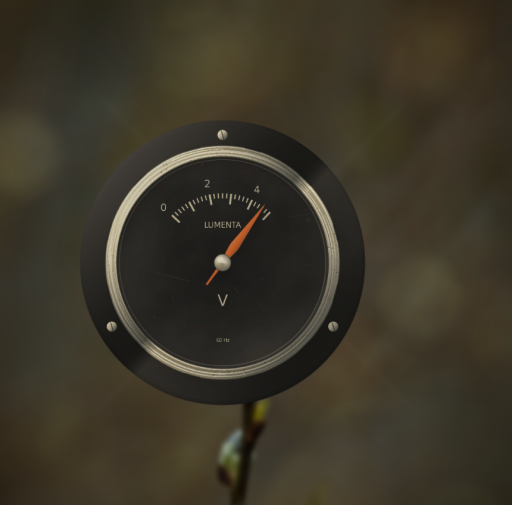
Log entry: 4.6
